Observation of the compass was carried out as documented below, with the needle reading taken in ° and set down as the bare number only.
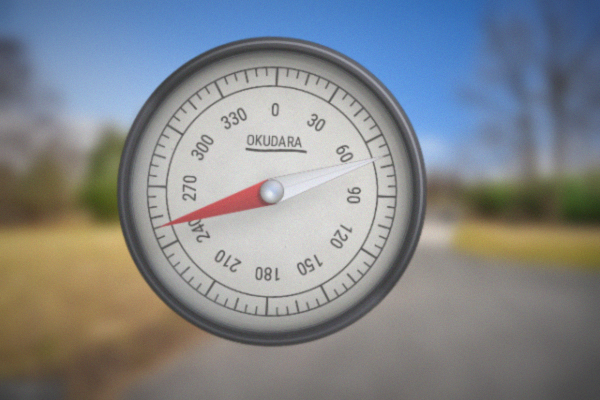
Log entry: 250
